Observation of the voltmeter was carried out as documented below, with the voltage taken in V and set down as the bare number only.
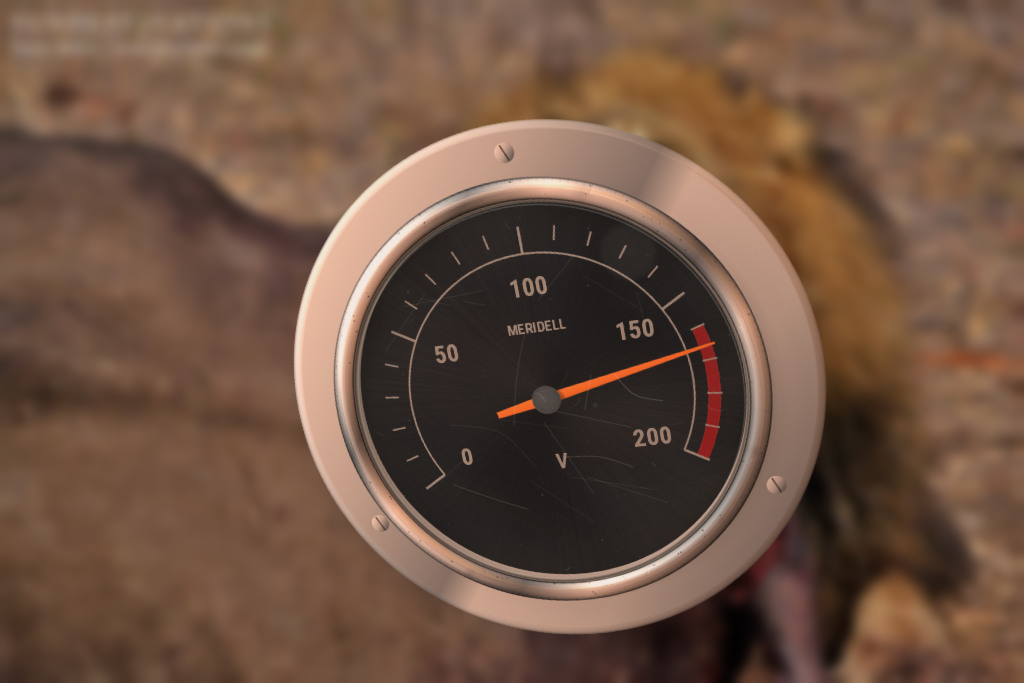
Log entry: 165
